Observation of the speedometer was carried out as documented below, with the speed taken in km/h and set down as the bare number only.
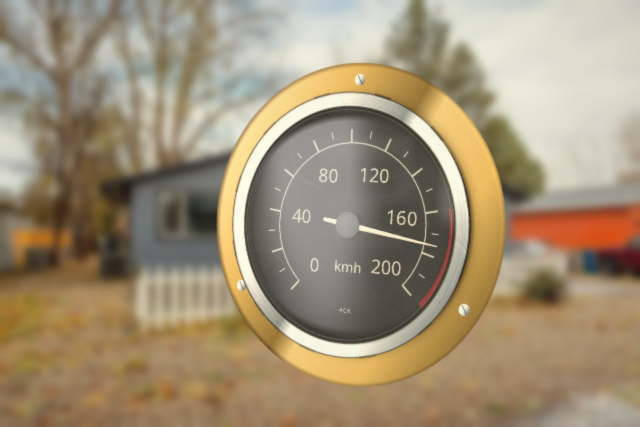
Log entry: 175
